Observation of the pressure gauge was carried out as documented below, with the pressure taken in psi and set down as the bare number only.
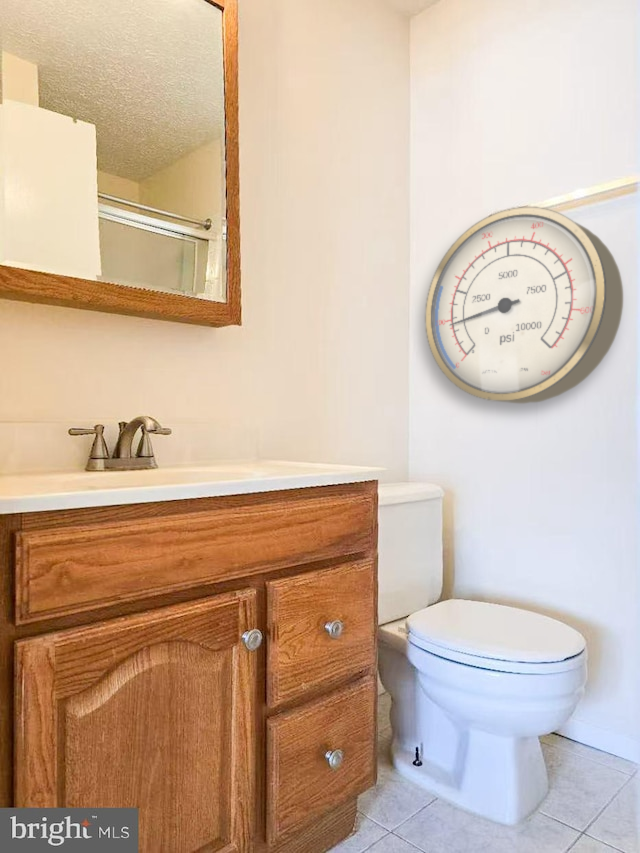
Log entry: 1250
